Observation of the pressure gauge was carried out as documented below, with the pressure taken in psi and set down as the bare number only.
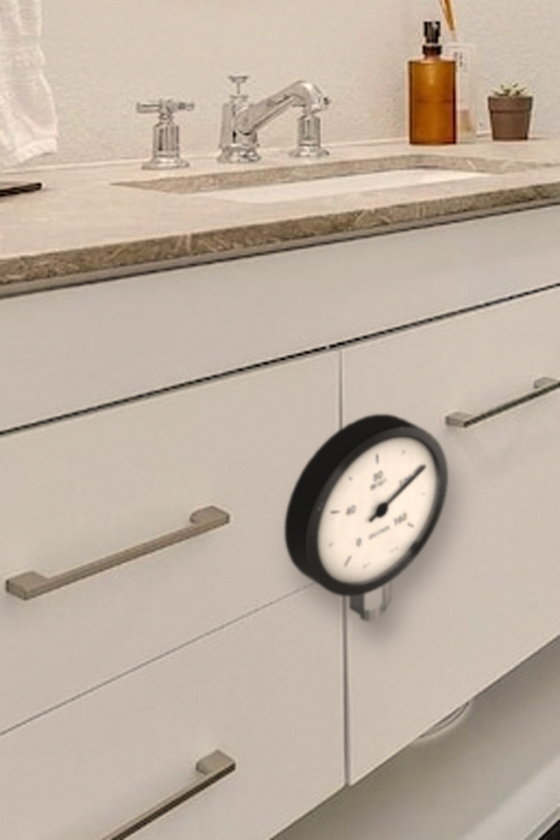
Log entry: 120
